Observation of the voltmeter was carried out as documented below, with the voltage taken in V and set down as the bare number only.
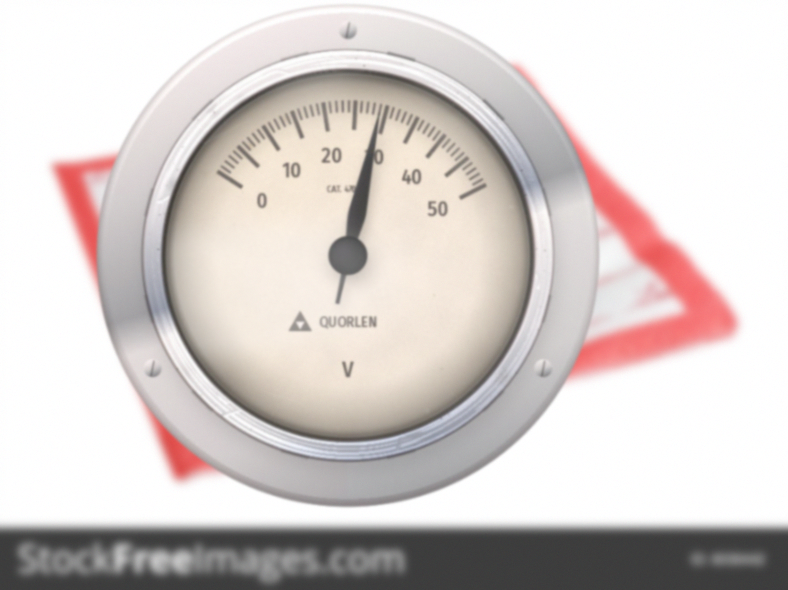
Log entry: 29
